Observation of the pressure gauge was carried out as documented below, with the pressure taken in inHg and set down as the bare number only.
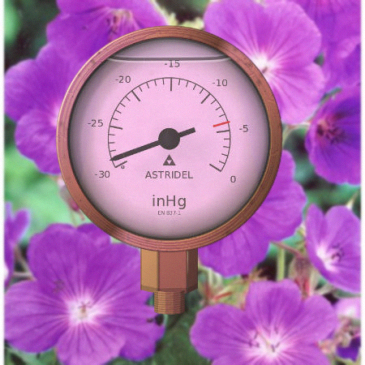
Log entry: -29
